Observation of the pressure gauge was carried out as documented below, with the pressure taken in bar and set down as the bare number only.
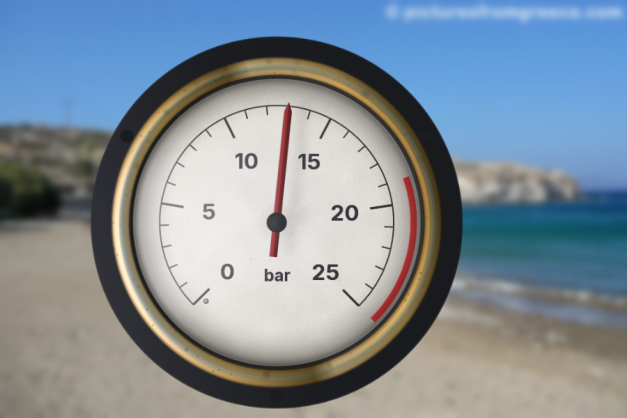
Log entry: 13
